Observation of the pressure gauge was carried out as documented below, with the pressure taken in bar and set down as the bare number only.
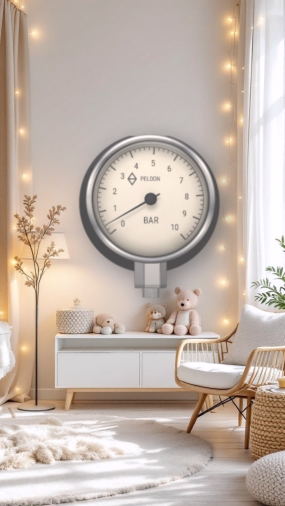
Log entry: 0.4
